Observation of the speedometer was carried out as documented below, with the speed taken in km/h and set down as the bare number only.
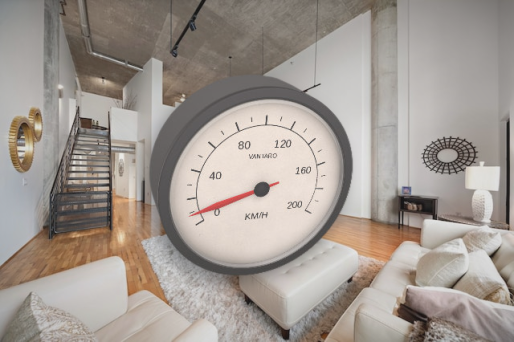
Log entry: 10
